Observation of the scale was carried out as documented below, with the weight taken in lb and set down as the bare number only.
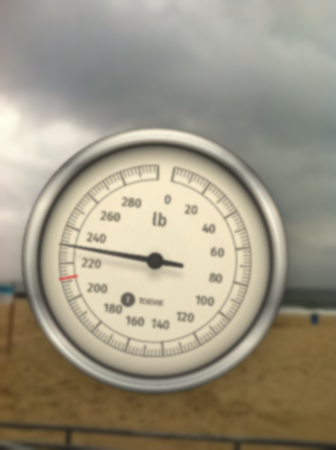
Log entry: 230
